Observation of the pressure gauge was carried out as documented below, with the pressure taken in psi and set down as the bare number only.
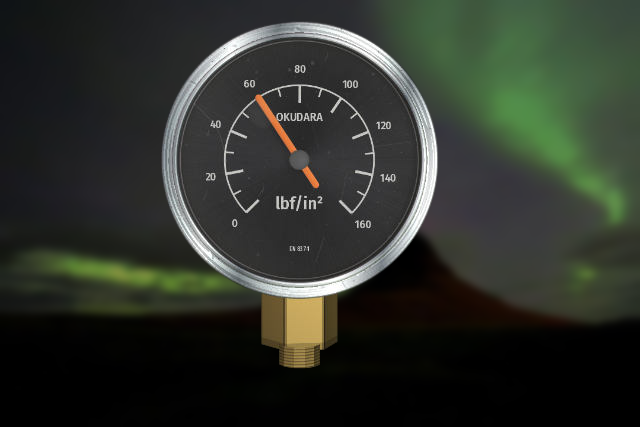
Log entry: 60
